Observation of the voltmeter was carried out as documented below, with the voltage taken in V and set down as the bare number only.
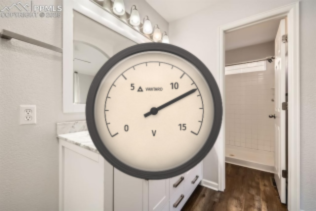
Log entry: 11.5
